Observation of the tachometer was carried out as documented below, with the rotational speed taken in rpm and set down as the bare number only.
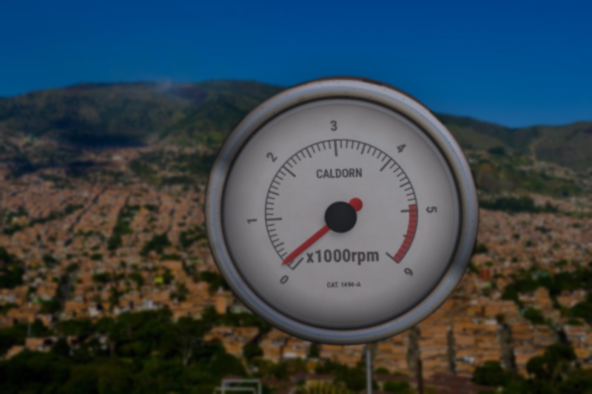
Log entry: 200
